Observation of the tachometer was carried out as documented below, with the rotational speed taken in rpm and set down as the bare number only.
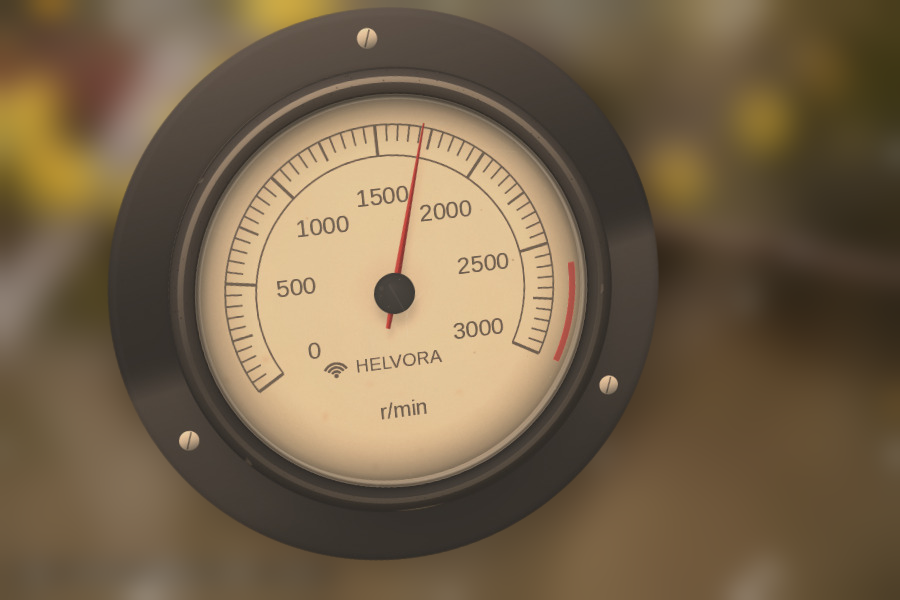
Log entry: 1700
